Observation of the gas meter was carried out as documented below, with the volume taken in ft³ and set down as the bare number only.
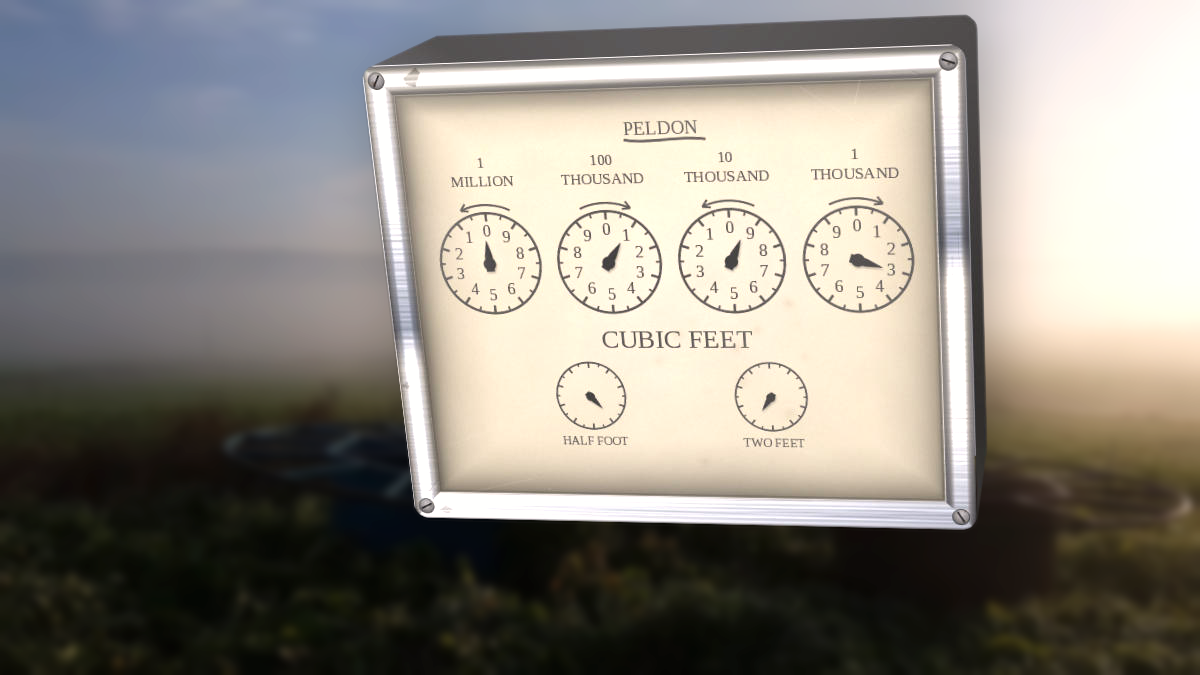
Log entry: 9300
